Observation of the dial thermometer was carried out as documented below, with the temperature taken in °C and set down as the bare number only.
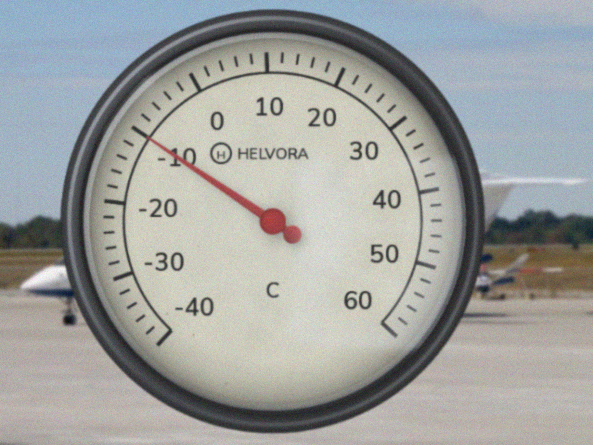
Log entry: -10
